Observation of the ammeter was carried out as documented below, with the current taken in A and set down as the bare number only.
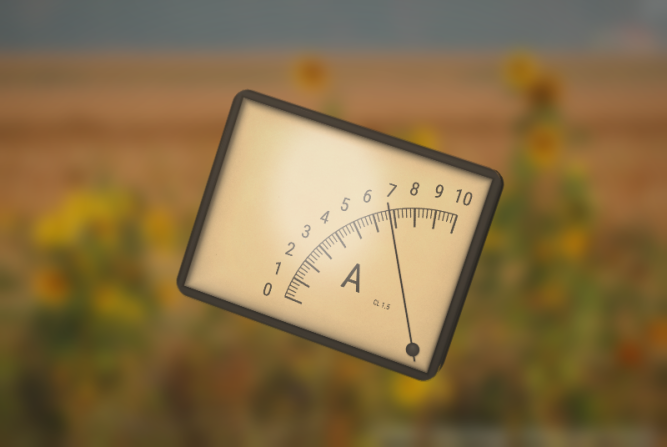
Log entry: 6.8
